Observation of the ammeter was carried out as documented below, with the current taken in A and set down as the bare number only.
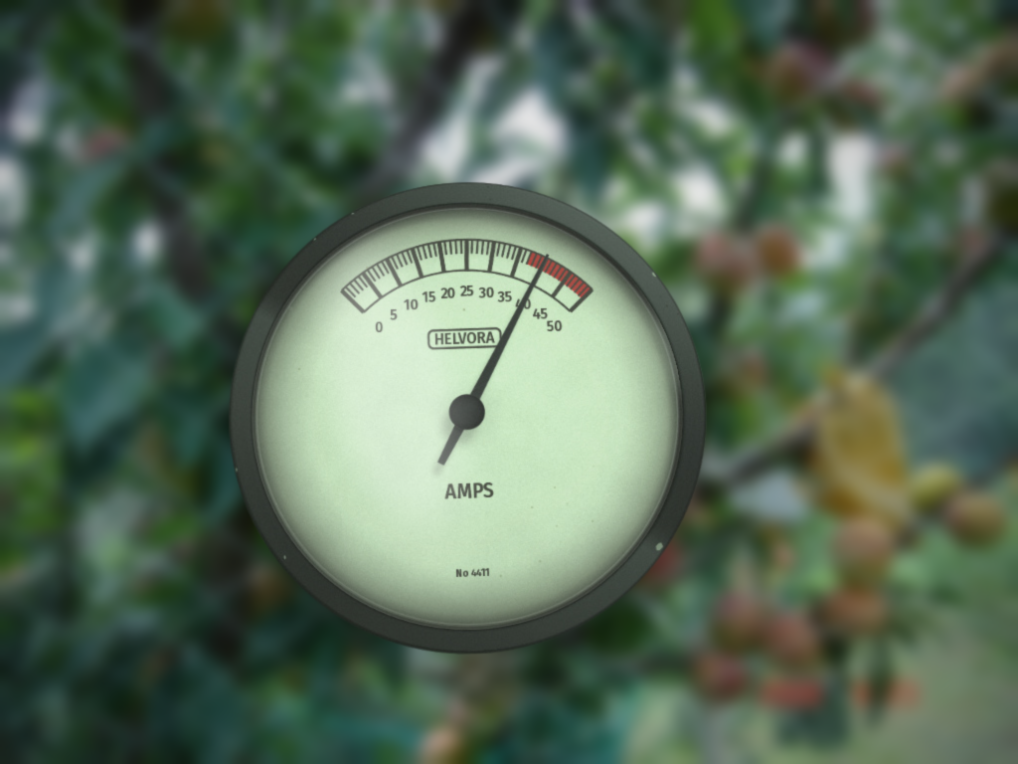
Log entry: 40
